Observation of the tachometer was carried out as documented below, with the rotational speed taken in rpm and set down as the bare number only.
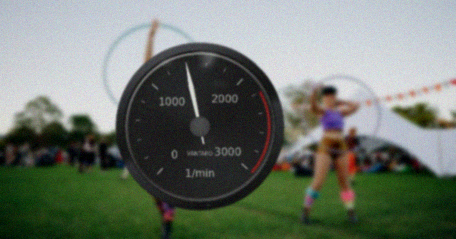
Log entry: 1400
